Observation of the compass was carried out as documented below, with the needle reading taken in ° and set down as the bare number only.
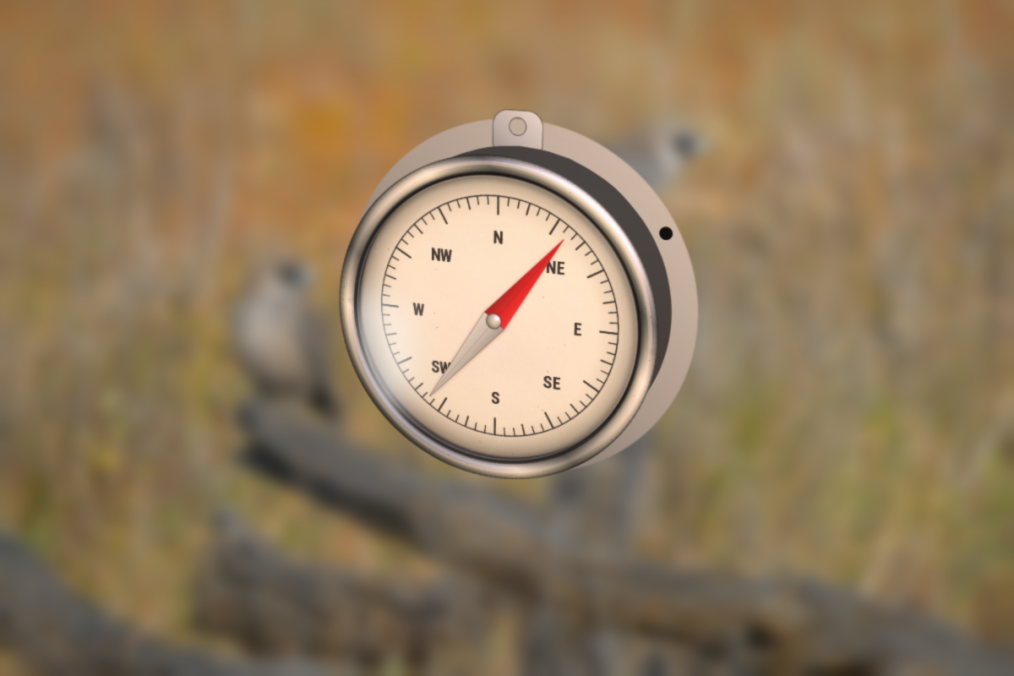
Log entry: 37.5
